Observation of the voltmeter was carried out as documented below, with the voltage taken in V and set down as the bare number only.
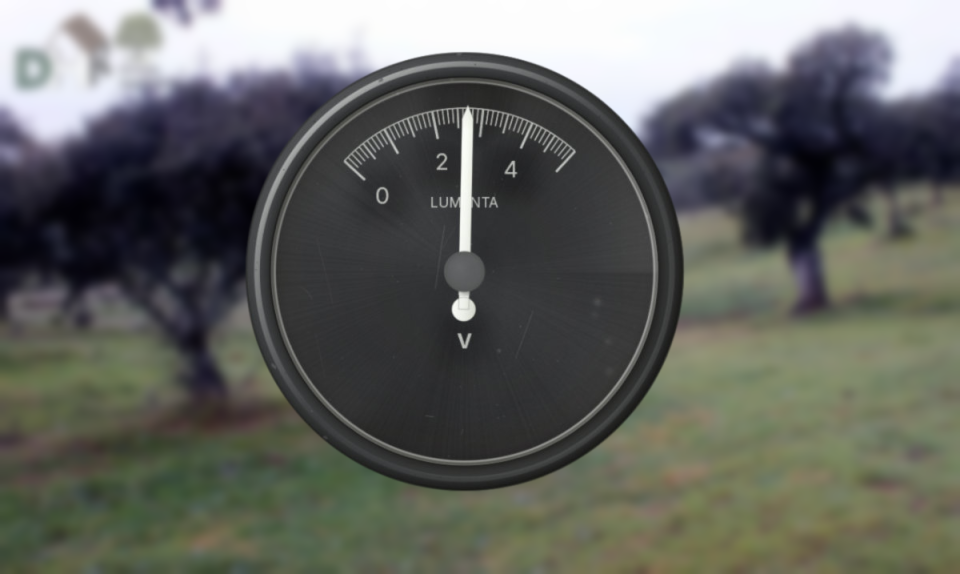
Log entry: 2.7
